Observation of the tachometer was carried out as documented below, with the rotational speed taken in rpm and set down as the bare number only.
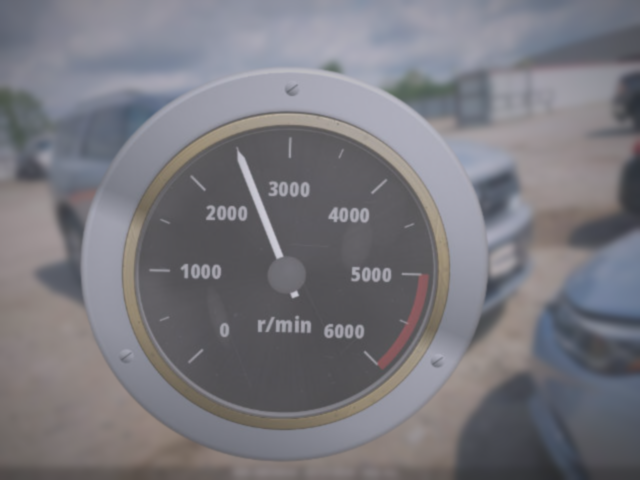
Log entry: 2500
